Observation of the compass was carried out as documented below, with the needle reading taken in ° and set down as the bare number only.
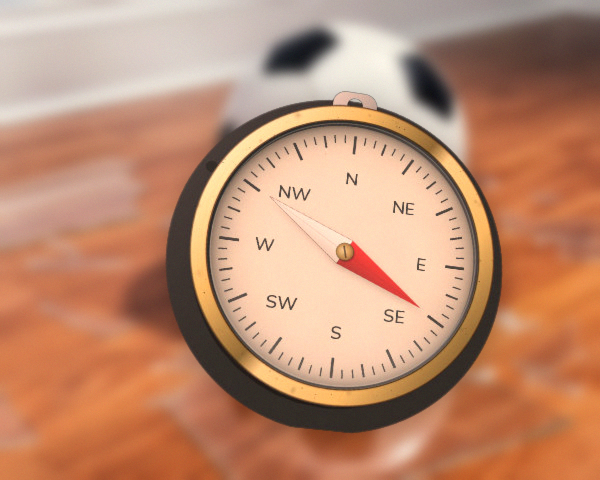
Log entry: 120
